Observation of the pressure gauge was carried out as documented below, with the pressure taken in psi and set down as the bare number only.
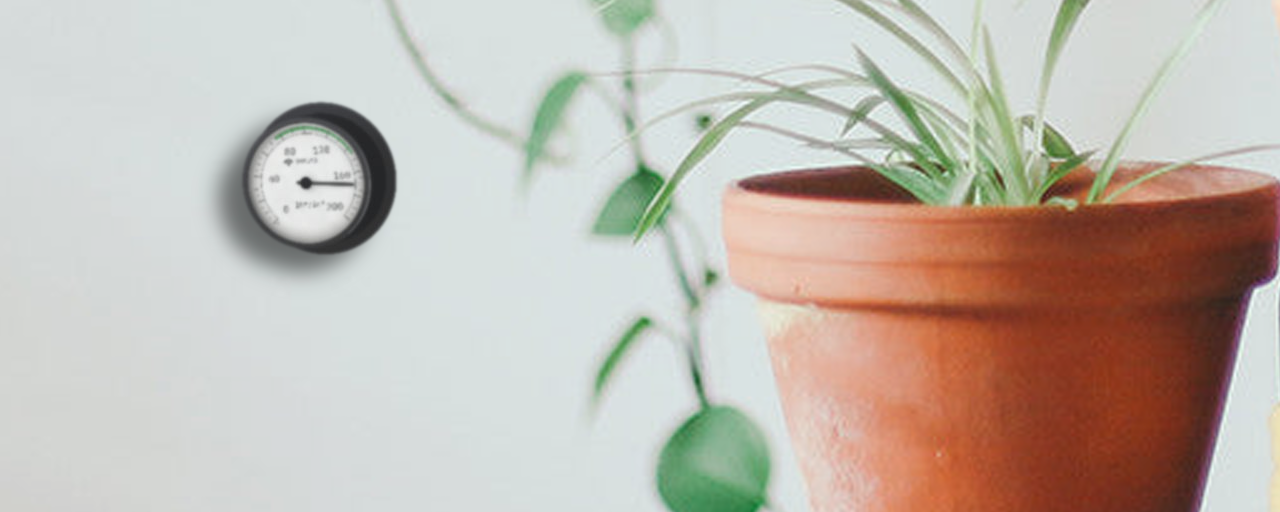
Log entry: 170
